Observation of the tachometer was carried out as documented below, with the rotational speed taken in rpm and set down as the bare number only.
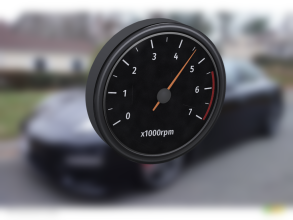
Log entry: 4500
